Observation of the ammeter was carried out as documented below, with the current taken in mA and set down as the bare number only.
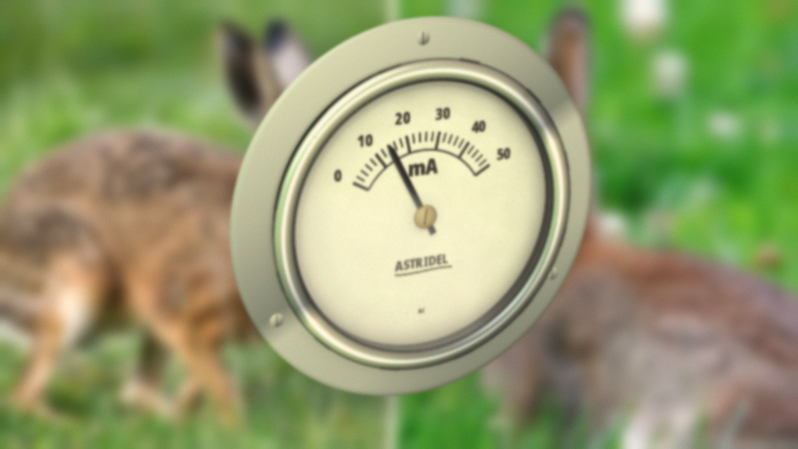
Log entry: 14
